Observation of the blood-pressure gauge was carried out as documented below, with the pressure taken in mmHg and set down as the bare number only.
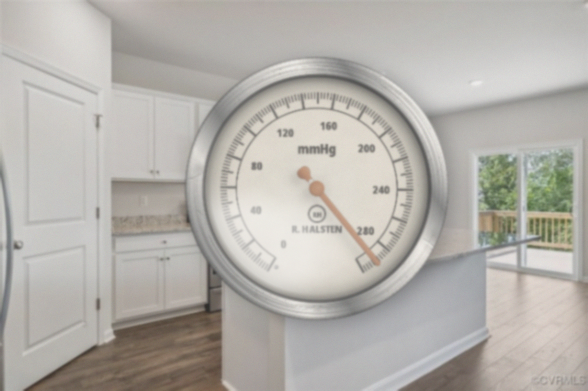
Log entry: 290
